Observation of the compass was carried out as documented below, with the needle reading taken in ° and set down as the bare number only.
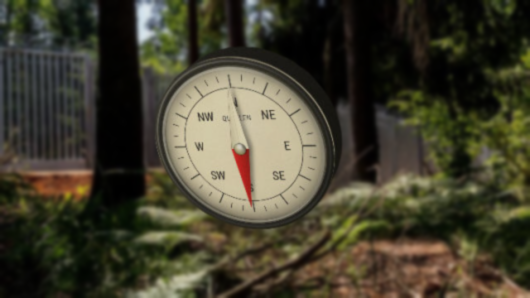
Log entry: 180
